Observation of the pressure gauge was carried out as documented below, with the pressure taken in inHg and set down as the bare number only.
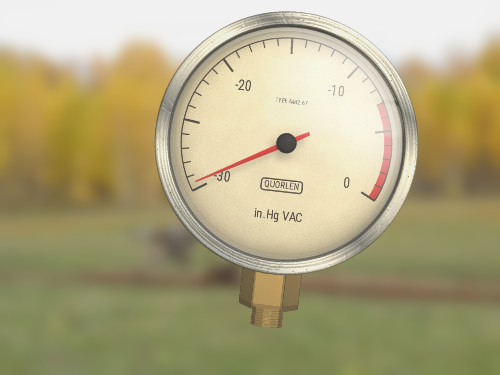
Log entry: -29.5
